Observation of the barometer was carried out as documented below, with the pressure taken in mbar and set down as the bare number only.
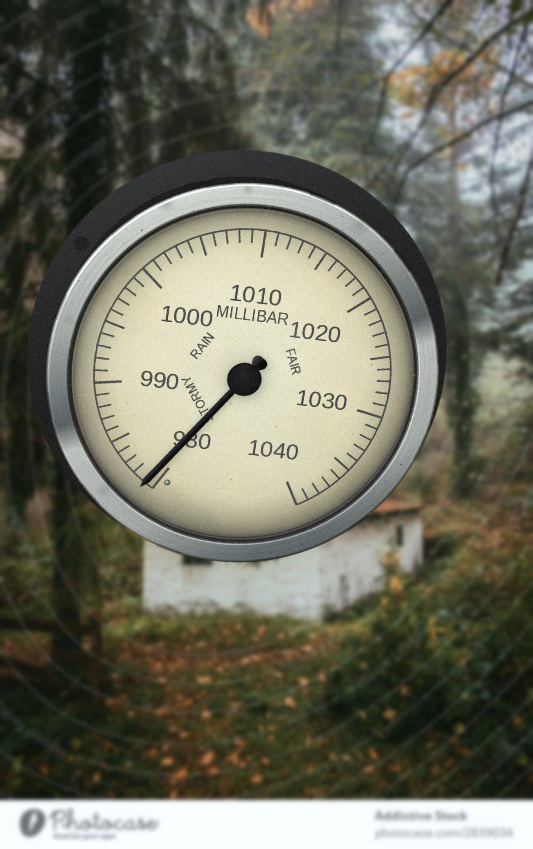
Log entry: 981
